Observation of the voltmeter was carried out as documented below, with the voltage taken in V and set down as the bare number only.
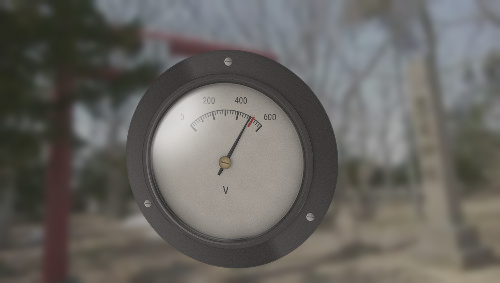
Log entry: 500
